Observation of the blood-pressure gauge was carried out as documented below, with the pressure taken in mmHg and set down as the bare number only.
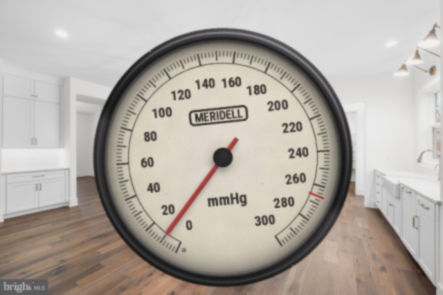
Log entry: 10
